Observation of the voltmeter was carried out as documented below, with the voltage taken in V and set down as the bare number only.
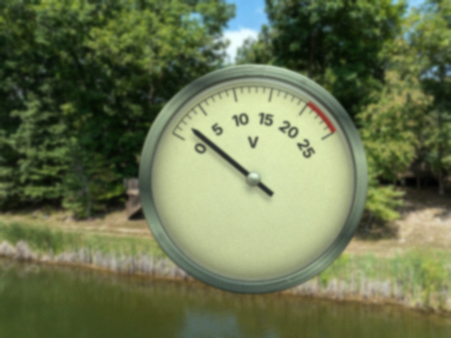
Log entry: 2
